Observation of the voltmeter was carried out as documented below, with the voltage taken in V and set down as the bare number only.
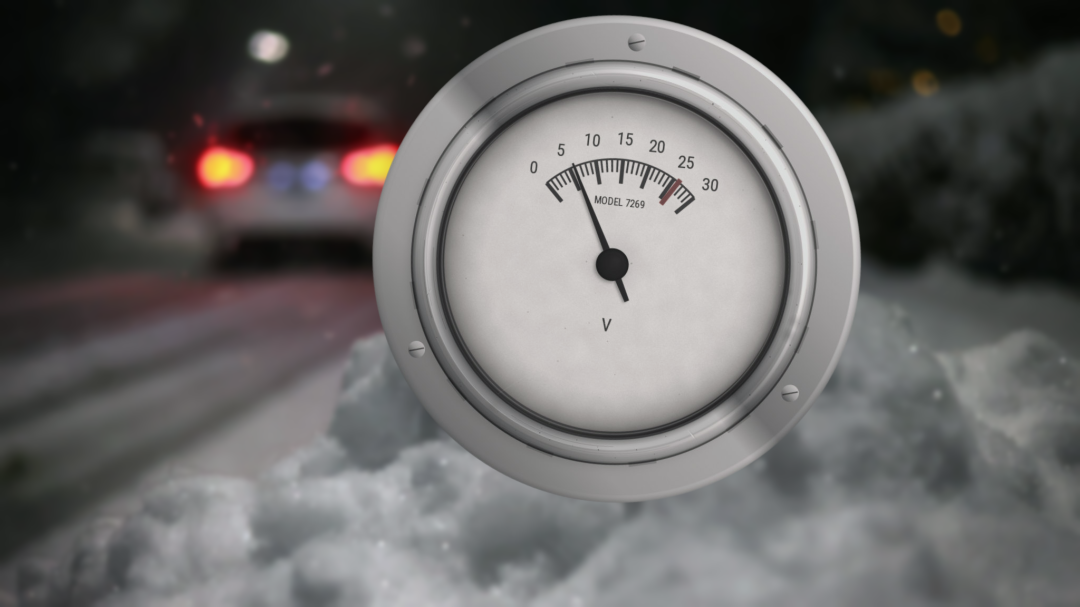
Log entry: 6
